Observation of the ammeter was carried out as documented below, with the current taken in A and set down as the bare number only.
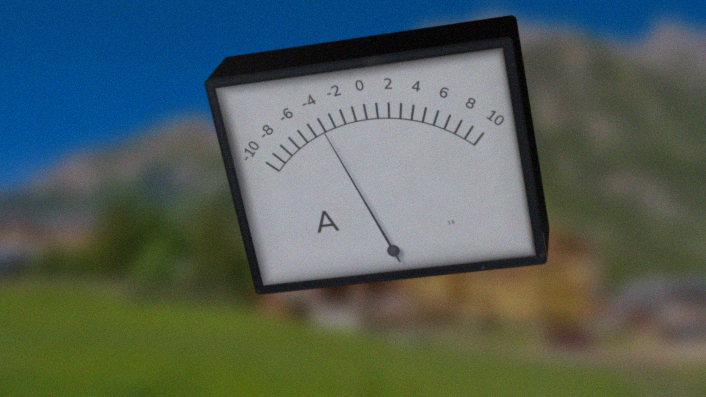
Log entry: -4
